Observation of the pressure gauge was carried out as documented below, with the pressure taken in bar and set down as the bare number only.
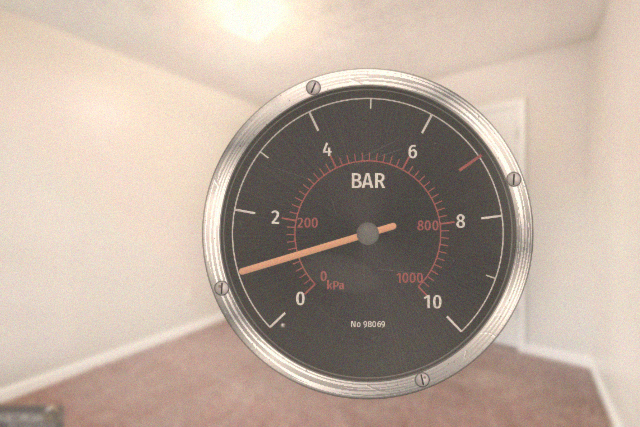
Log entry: 1
